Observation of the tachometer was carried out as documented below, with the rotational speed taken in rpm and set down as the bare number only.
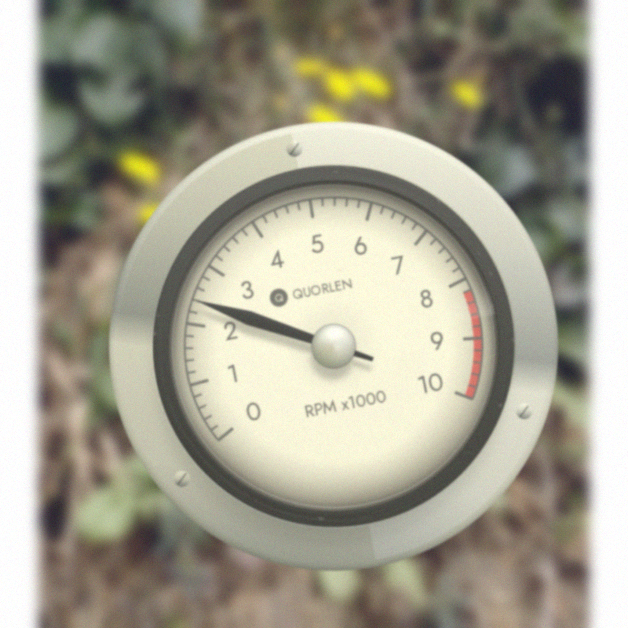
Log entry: 2400
